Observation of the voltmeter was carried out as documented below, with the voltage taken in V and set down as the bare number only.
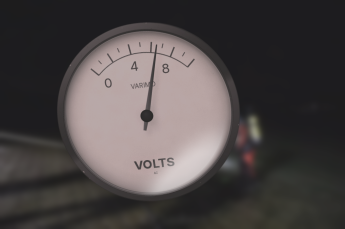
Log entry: 6.5
